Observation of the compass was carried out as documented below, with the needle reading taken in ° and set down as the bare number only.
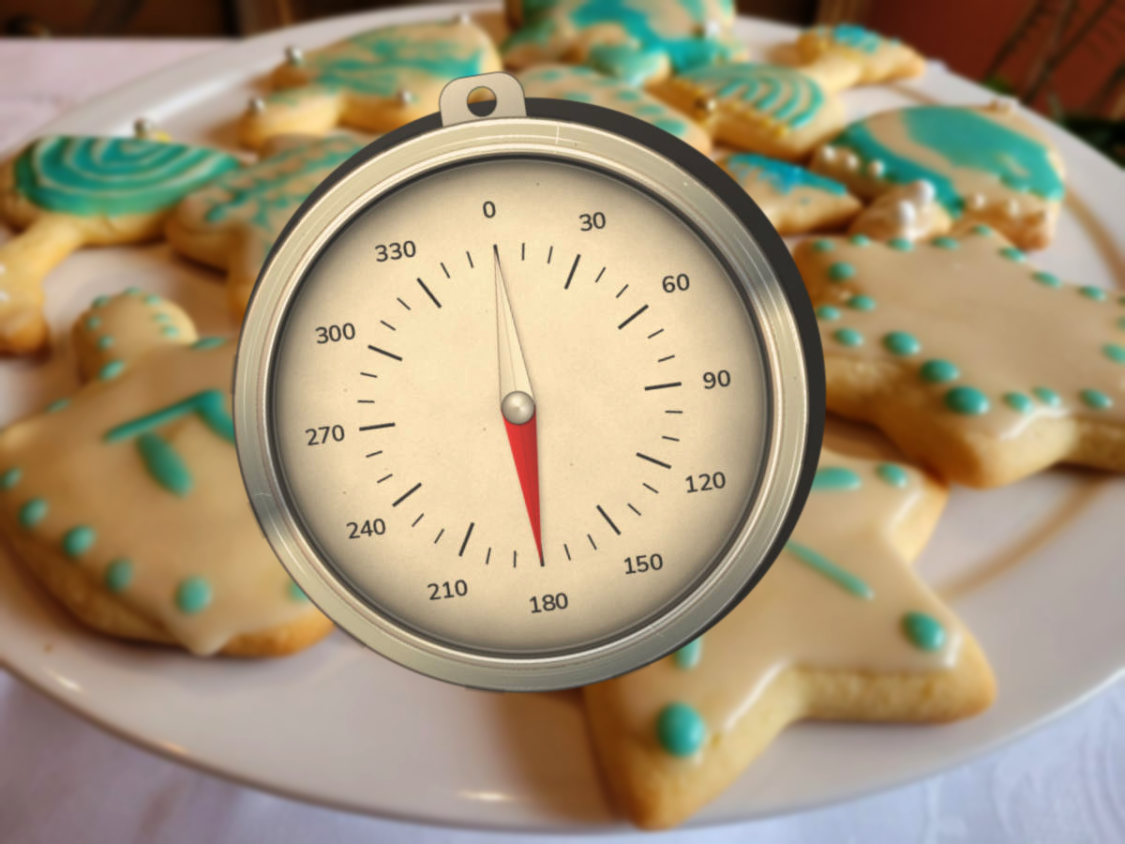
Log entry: 180
